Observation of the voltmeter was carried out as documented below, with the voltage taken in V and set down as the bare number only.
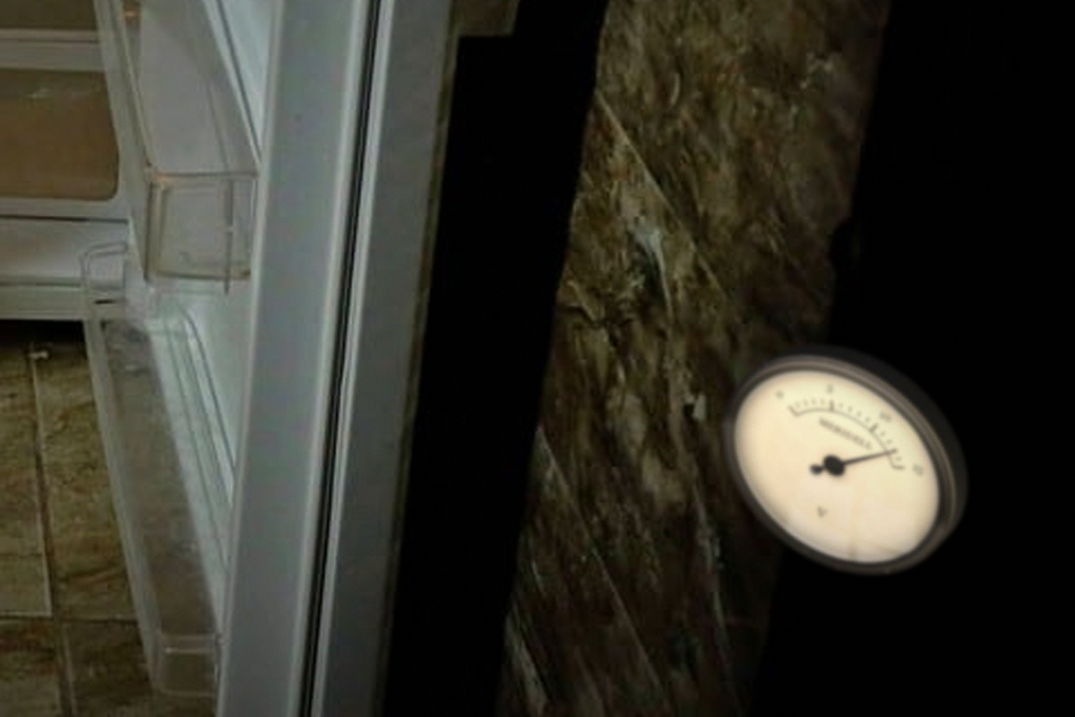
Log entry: 13
